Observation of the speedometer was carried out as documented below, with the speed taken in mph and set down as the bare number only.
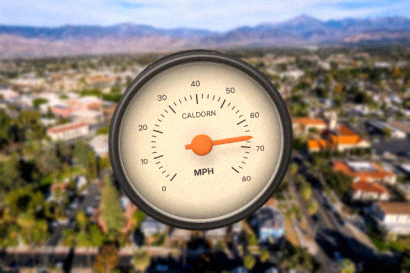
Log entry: 66
